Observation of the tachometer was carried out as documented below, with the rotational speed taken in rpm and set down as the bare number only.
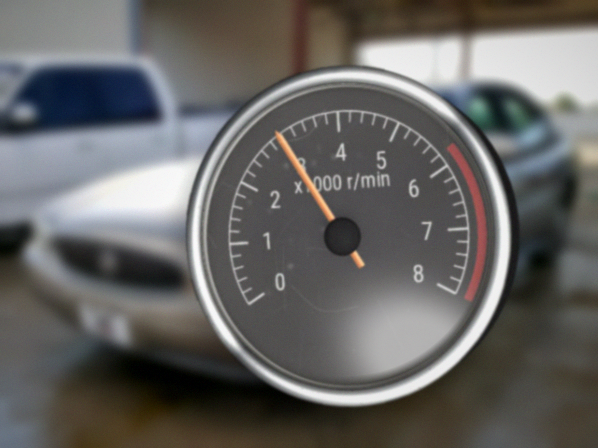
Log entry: 3000
